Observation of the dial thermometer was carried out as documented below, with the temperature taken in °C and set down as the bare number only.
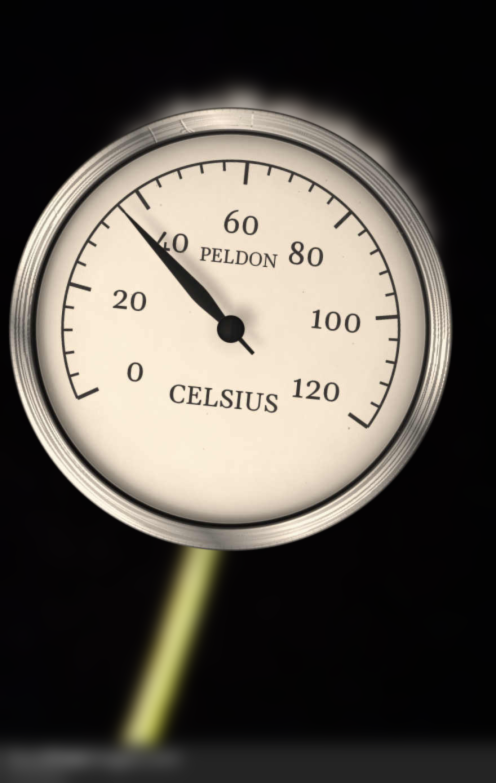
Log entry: 36
